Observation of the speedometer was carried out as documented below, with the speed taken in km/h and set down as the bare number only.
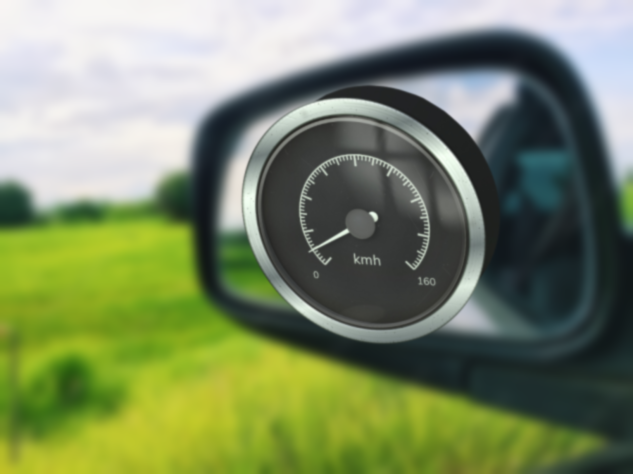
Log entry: 10
